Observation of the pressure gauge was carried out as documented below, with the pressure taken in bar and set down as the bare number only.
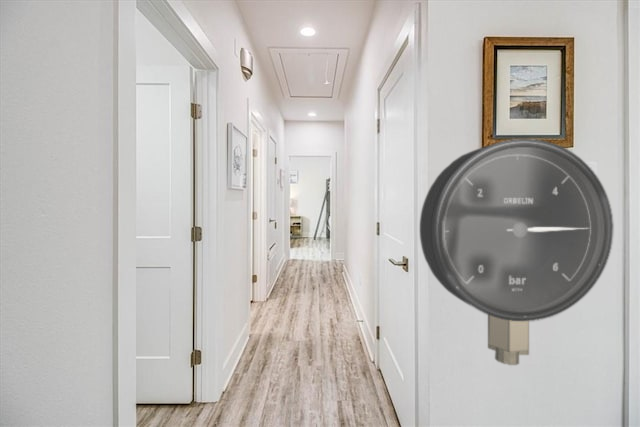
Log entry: 5
